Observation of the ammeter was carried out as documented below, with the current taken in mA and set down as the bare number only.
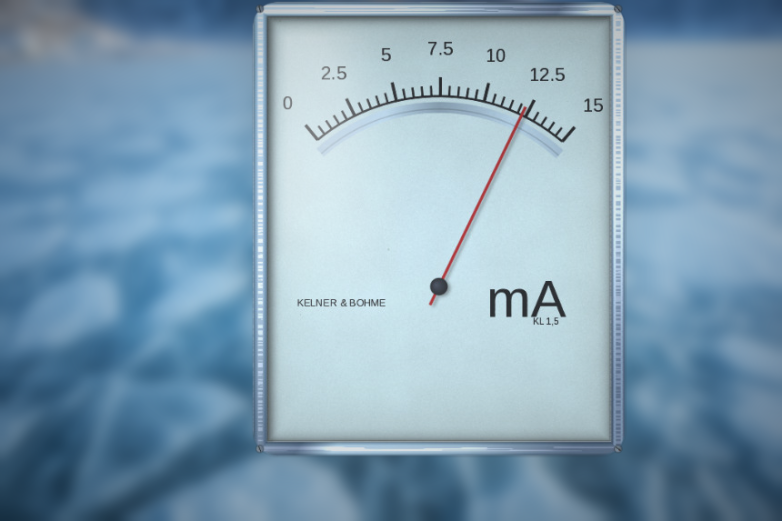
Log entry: 12.25
